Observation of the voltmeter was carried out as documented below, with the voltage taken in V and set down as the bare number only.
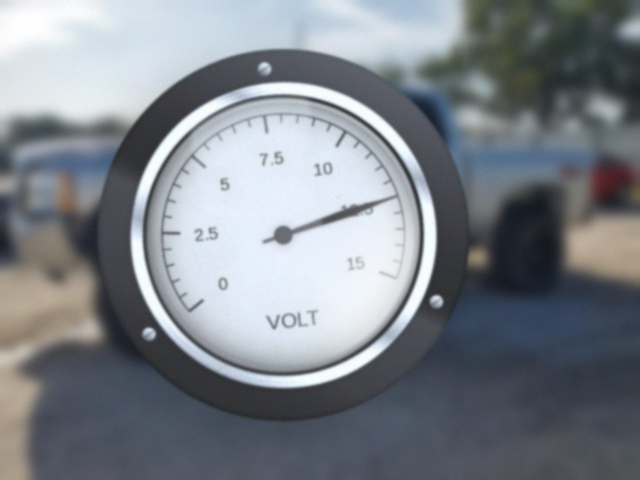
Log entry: 12.5
